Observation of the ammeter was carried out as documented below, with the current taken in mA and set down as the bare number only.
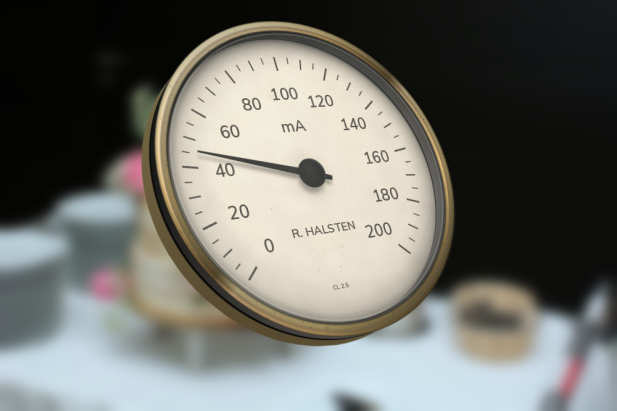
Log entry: 45
